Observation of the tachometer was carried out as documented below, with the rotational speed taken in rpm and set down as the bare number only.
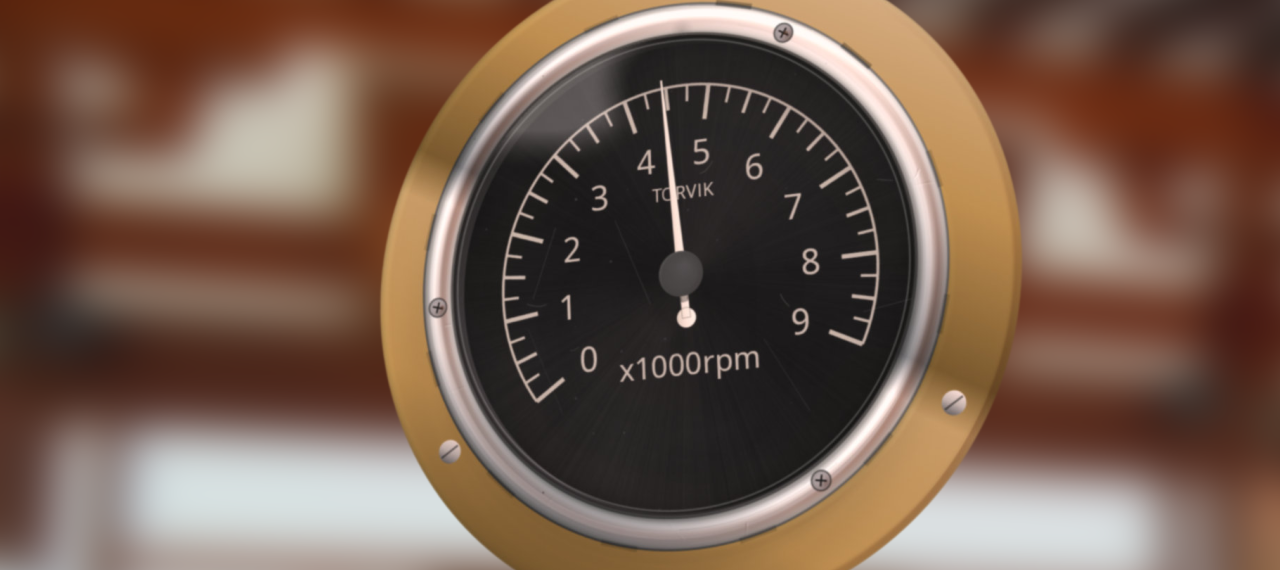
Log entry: 4500
